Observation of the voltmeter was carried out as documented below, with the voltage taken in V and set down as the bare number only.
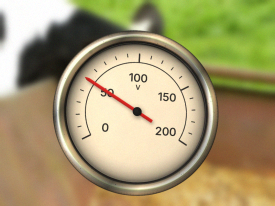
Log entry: 50
